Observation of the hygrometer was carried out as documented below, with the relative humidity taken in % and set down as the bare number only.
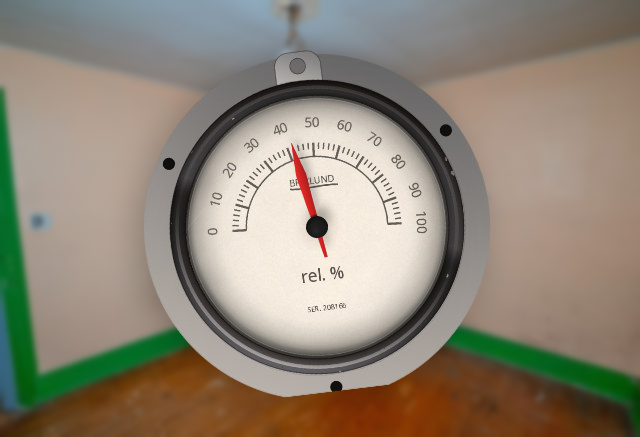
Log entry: 42
